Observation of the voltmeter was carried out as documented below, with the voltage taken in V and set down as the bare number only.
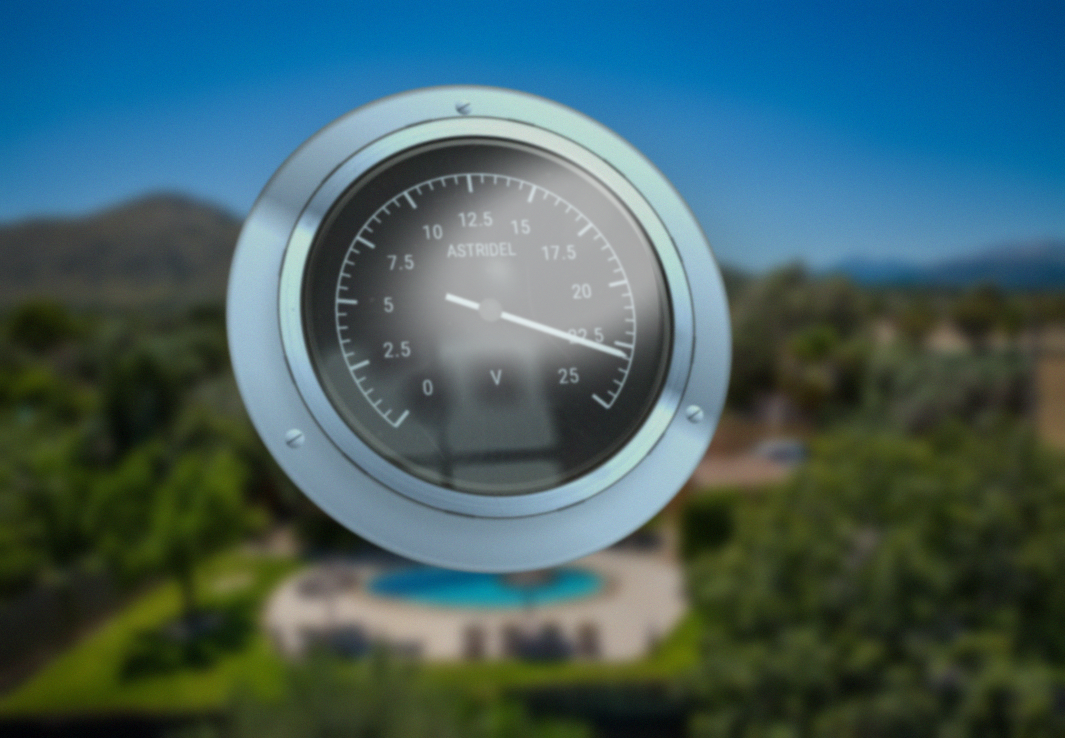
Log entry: 23
